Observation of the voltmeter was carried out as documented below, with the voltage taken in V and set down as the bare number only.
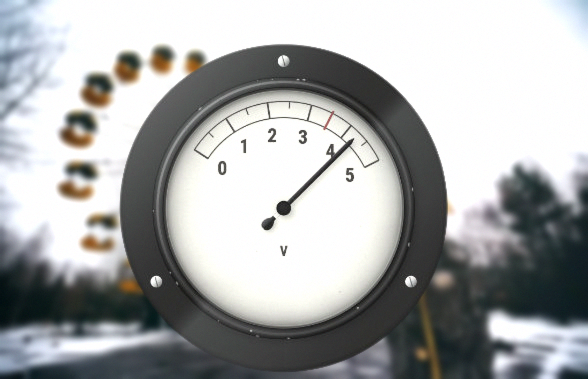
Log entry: 4.25
